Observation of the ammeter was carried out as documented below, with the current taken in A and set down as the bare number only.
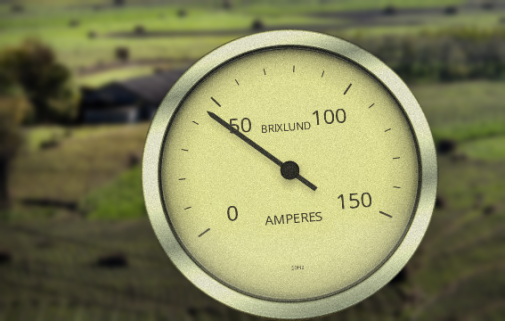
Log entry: 45
